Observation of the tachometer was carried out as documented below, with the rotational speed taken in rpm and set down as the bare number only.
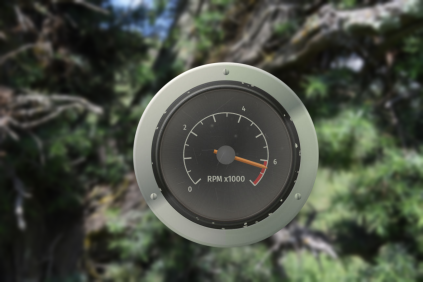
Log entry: 6250
